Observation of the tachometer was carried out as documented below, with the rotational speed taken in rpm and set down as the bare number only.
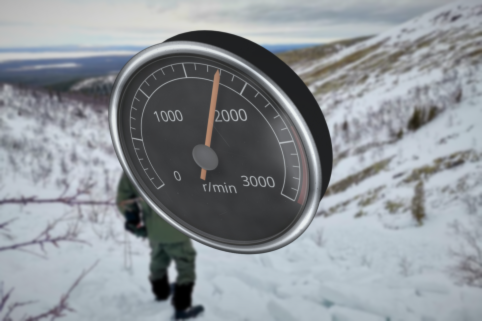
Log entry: 1800
